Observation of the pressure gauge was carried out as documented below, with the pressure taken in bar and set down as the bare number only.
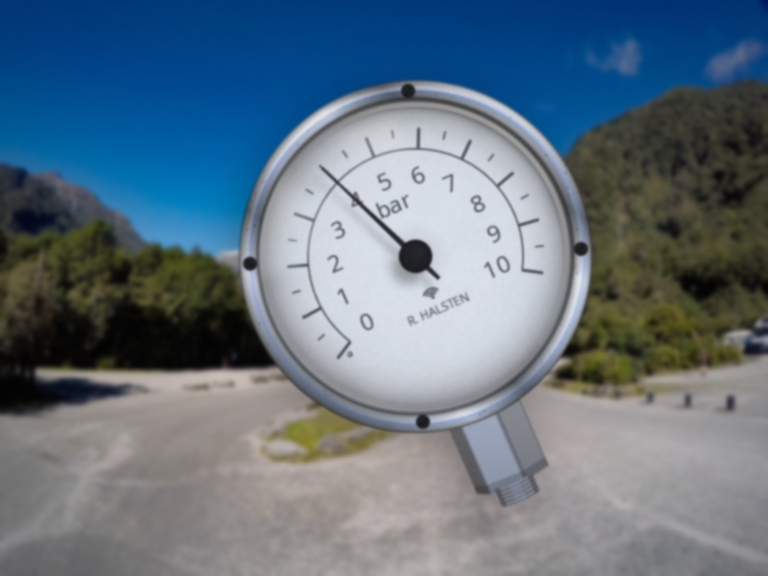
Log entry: 4
